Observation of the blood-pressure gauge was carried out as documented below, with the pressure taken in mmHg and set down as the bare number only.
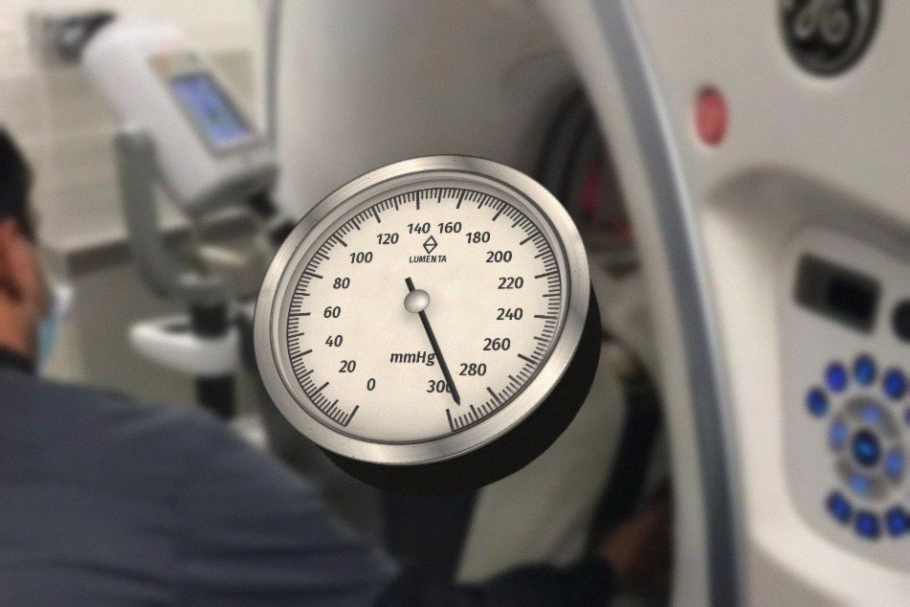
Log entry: 294
